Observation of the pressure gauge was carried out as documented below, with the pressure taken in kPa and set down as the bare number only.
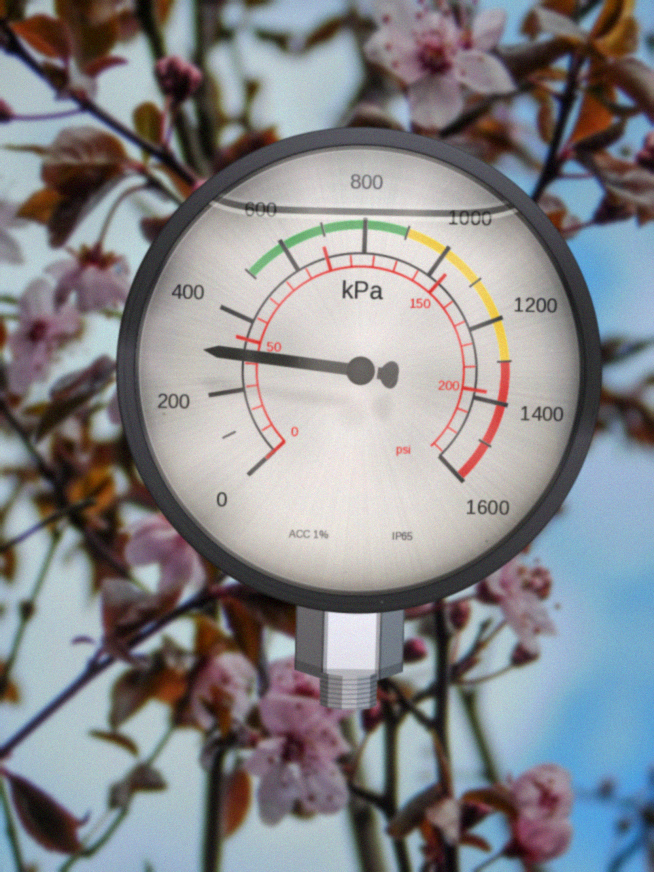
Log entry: 300
